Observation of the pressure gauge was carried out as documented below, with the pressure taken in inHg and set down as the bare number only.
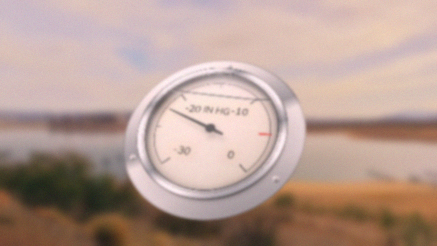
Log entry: -22.5
